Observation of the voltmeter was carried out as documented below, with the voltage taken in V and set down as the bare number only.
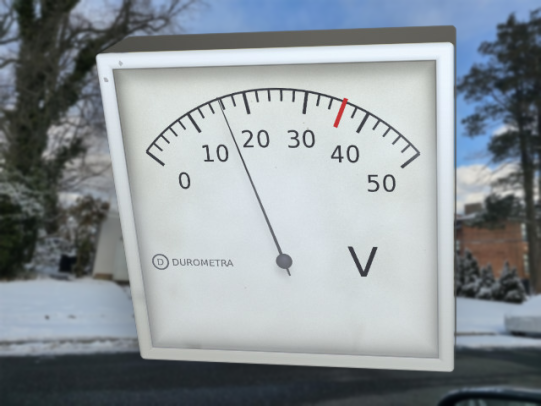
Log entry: 16
